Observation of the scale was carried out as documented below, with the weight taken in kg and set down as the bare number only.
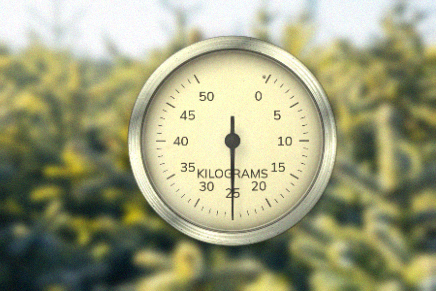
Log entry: 25
